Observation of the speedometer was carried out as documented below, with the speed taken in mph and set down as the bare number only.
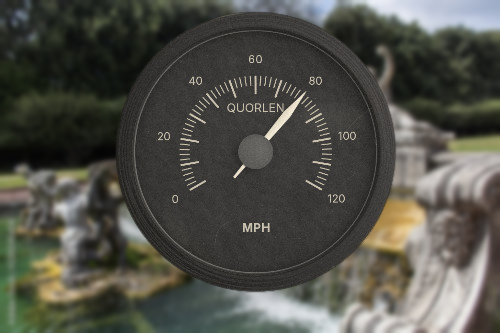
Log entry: 80
